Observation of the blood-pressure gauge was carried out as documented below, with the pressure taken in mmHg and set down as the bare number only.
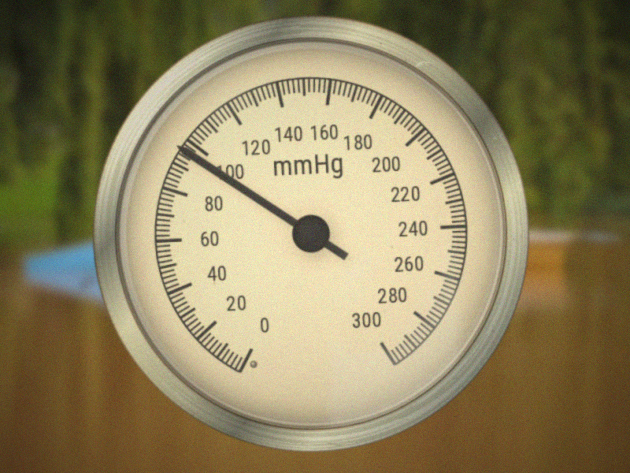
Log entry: 96
